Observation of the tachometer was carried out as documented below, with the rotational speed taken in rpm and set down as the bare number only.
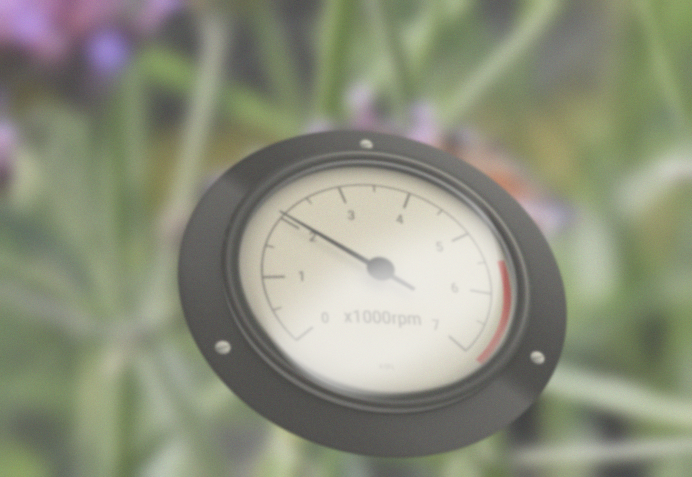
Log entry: 2000
